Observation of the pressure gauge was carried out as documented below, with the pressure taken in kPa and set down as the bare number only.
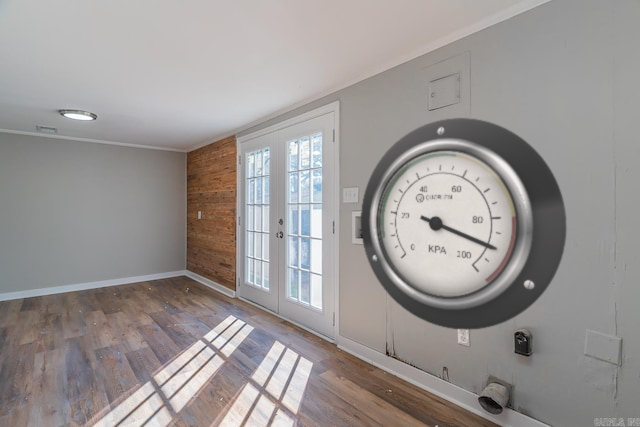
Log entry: 90
